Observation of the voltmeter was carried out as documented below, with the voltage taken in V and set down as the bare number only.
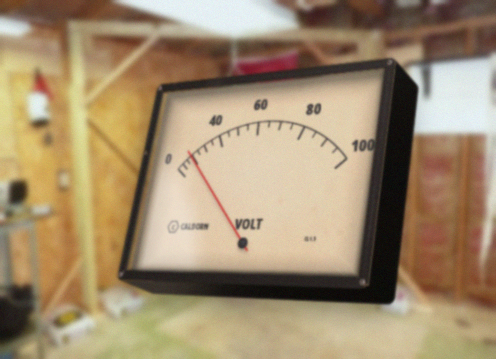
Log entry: 20
